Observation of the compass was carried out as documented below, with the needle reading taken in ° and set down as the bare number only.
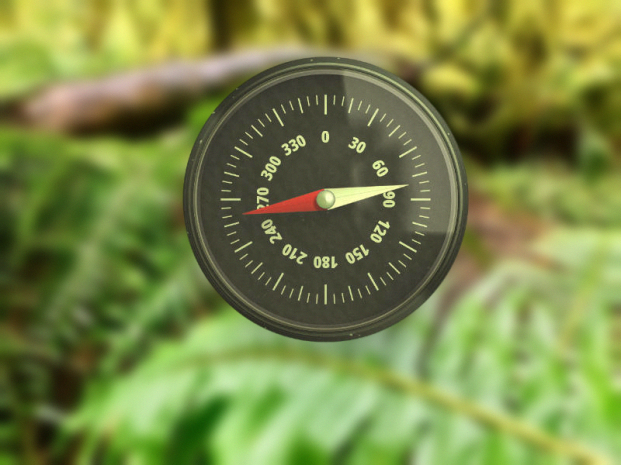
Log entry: 260
